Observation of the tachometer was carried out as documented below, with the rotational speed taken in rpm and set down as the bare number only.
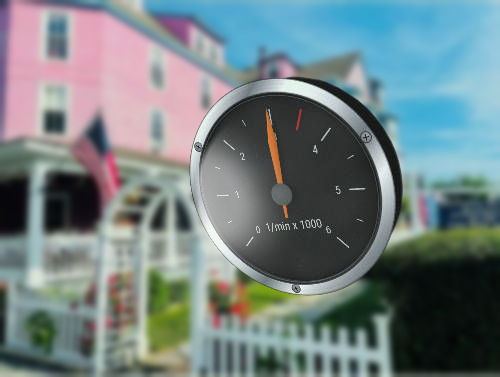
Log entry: 3000
